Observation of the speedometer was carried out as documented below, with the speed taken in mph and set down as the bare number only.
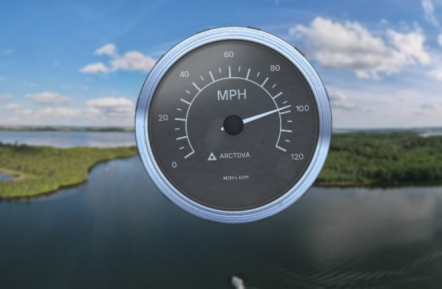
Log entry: 97.5
